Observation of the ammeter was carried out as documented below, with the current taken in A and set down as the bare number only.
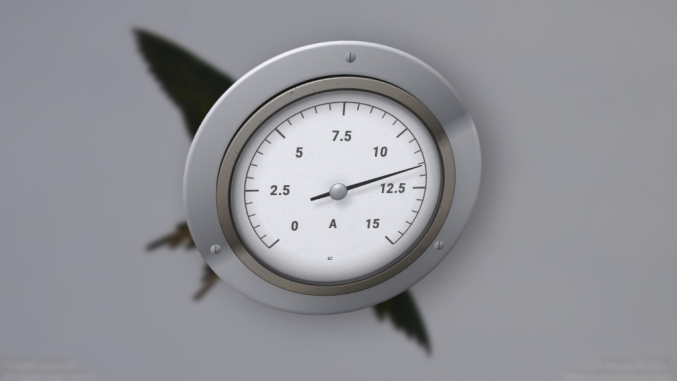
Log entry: 11.5
